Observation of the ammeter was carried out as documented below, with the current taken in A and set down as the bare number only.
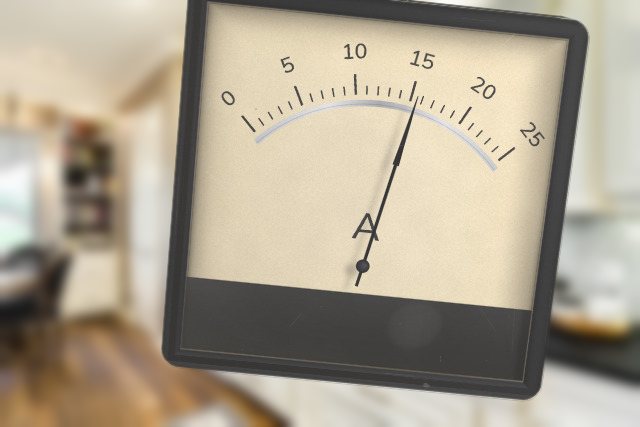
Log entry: 15.5
